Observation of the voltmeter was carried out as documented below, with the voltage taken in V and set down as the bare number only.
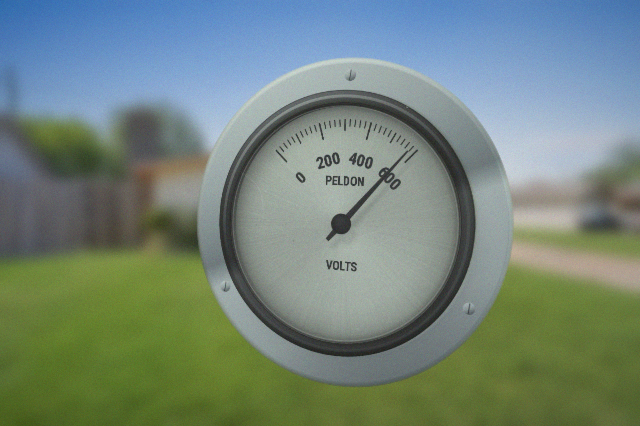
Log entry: 580
